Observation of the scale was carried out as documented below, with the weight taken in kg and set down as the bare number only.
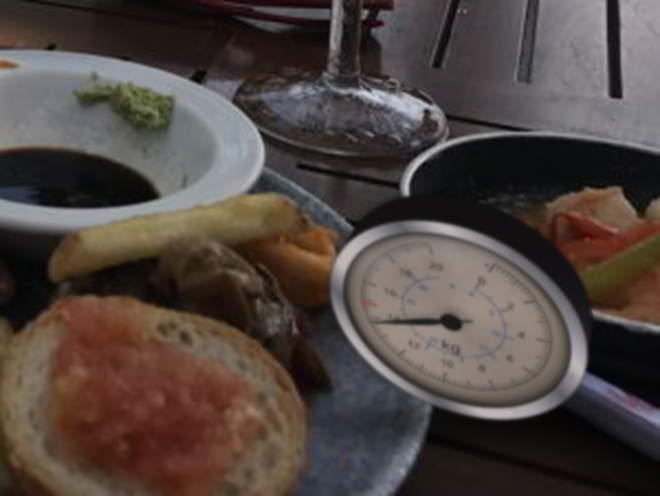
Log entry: 14
